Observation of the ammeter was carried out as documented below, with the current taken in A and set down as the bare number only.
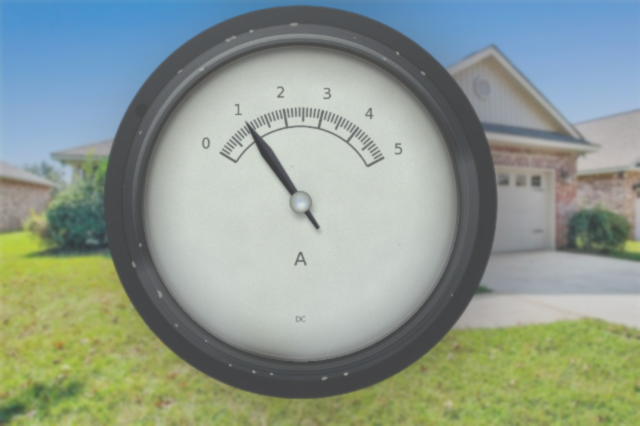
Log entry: 1
